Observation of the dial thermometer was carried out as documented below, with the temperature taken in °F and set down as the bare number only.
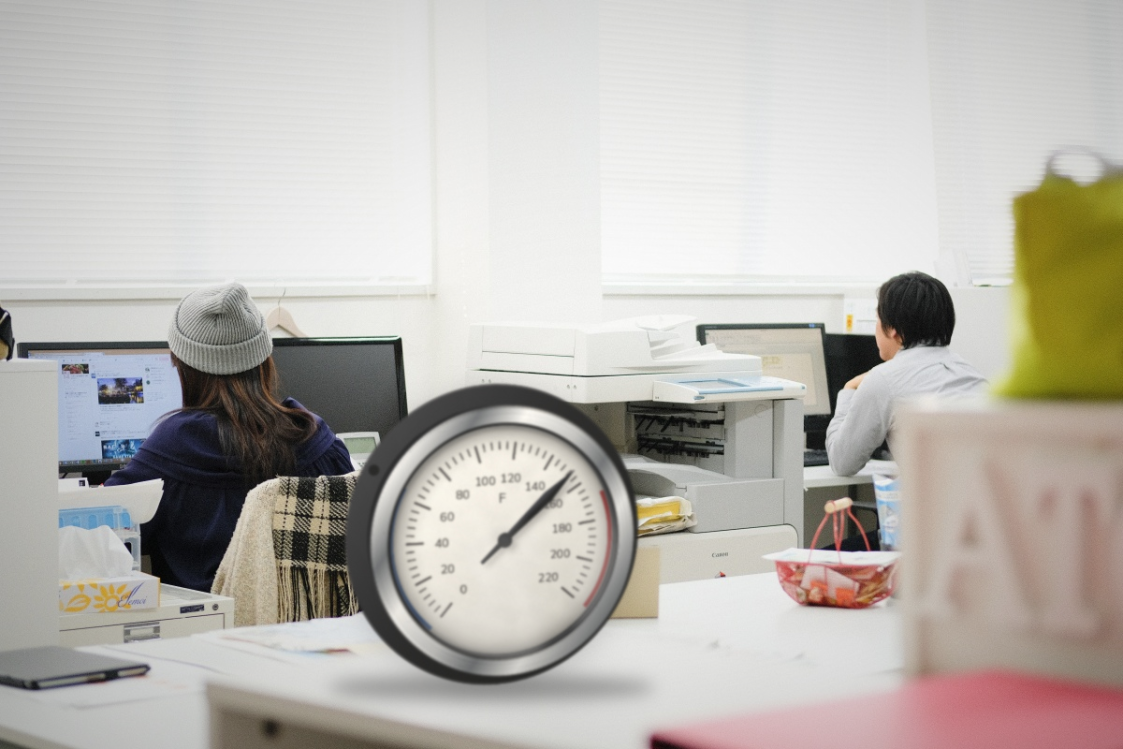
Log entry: 152
